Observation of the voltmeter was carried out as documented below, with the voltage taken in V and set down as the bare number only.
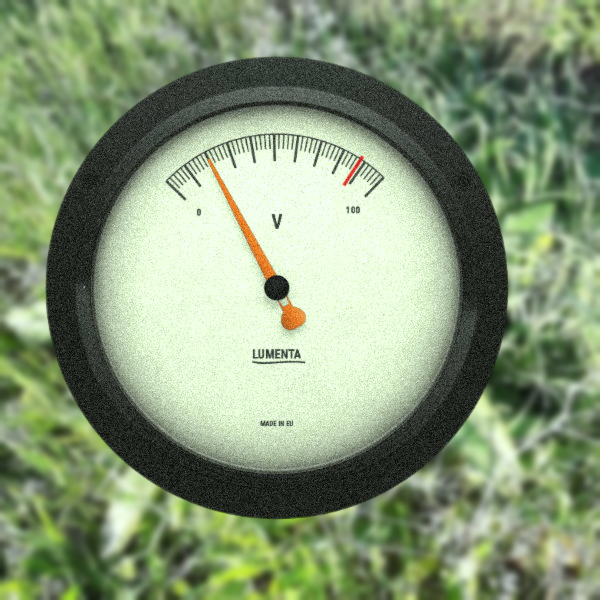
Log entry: 20
